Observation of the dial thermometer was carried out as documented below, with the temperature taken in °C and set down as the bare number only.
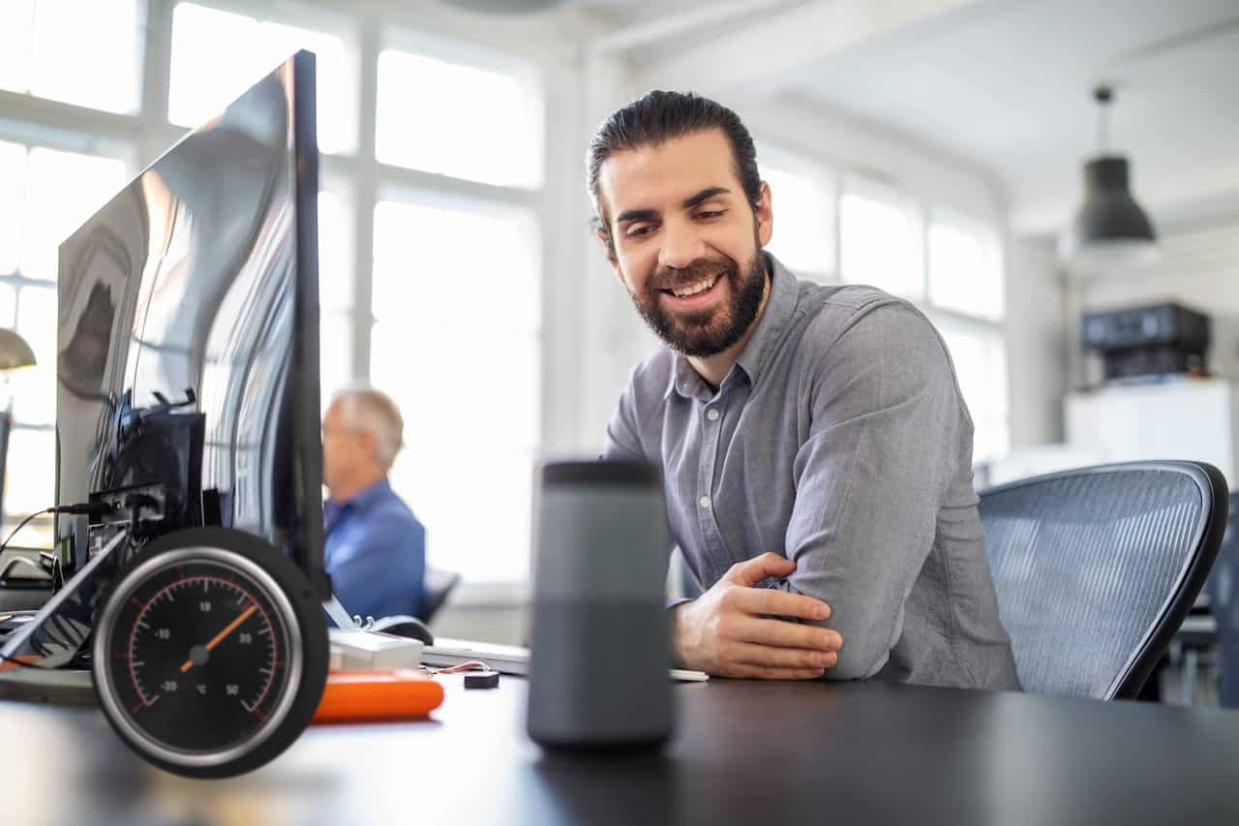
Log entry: 24
